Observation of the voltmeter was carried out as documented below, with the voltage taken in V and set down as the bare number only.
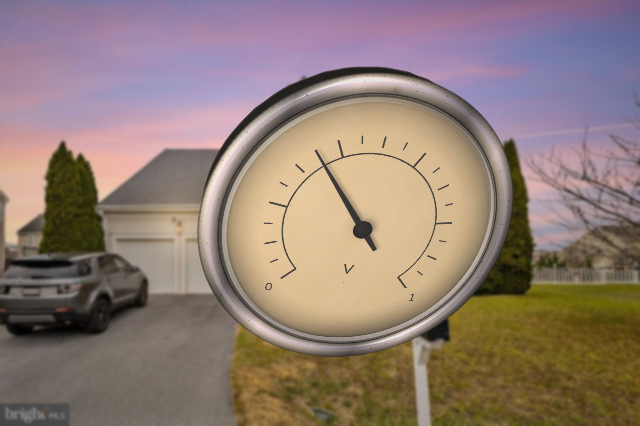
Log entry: 0.35
